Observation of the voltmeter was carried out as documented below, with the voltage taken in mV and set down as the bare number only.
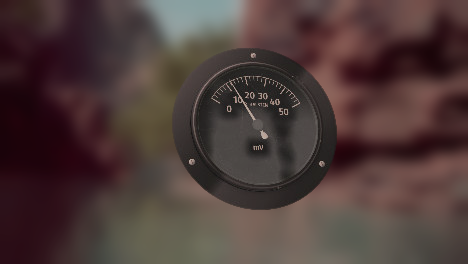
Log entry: 12
